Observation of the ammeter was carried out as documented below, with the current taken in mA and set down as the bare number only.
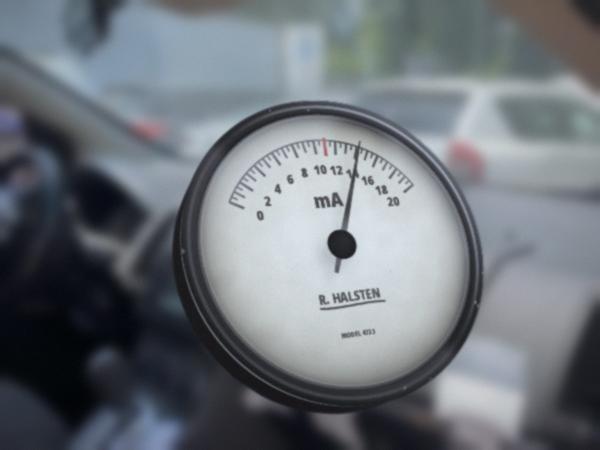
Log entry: 14
